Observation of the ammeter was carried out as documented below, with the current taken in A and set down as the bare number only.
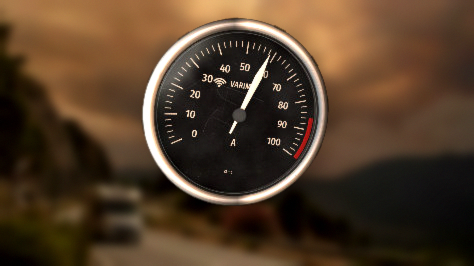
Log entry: 58
